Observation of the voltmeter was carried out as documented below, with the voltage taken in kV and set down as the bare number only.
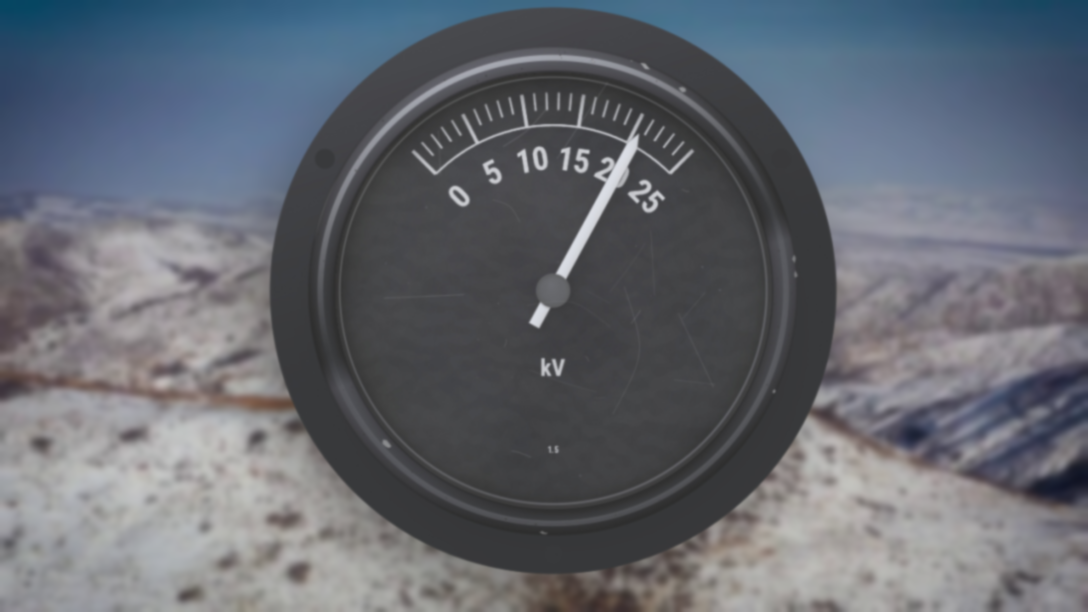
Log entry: 20.5
